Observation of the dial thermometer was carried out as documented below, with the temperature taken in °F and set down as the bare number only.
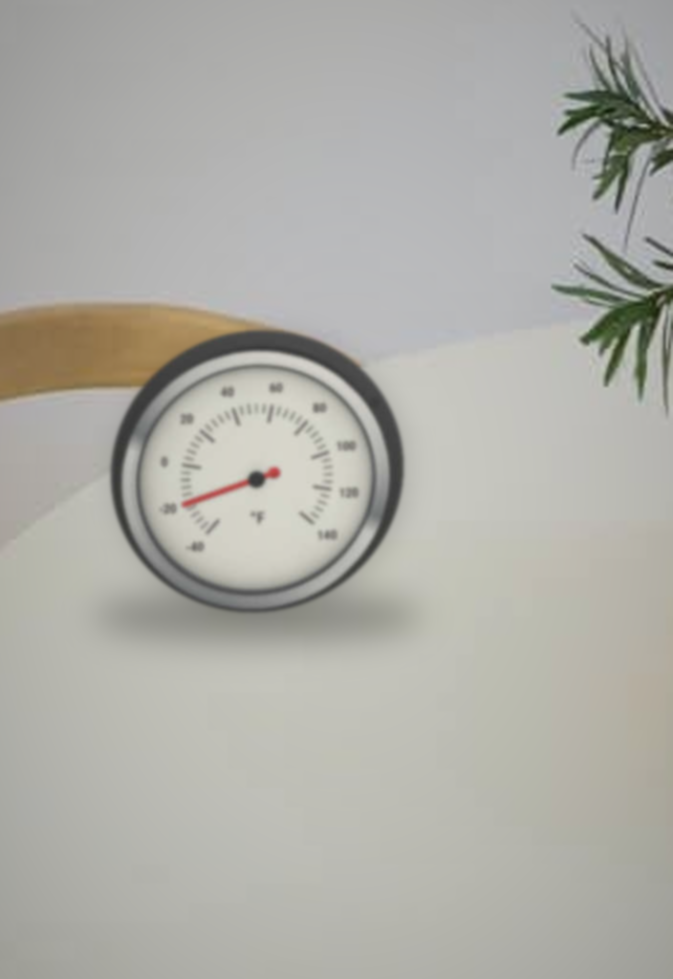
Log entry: -20
